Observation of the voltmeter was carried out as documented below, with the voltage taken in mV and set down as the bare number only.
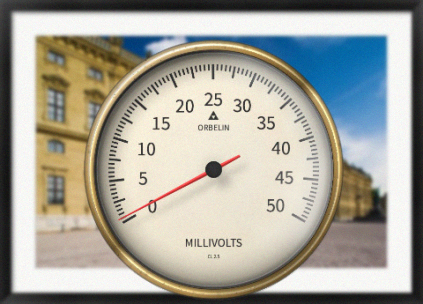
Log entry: 0.5
